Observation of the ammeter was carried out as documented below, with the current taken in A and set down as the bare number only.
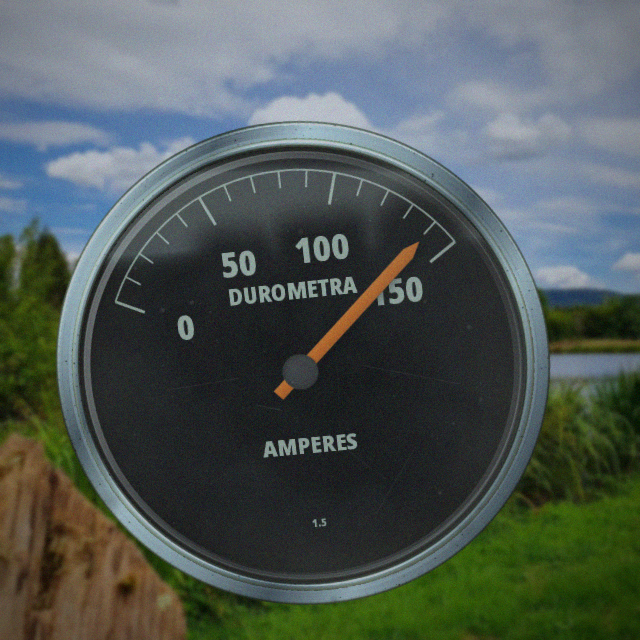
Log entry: 140
